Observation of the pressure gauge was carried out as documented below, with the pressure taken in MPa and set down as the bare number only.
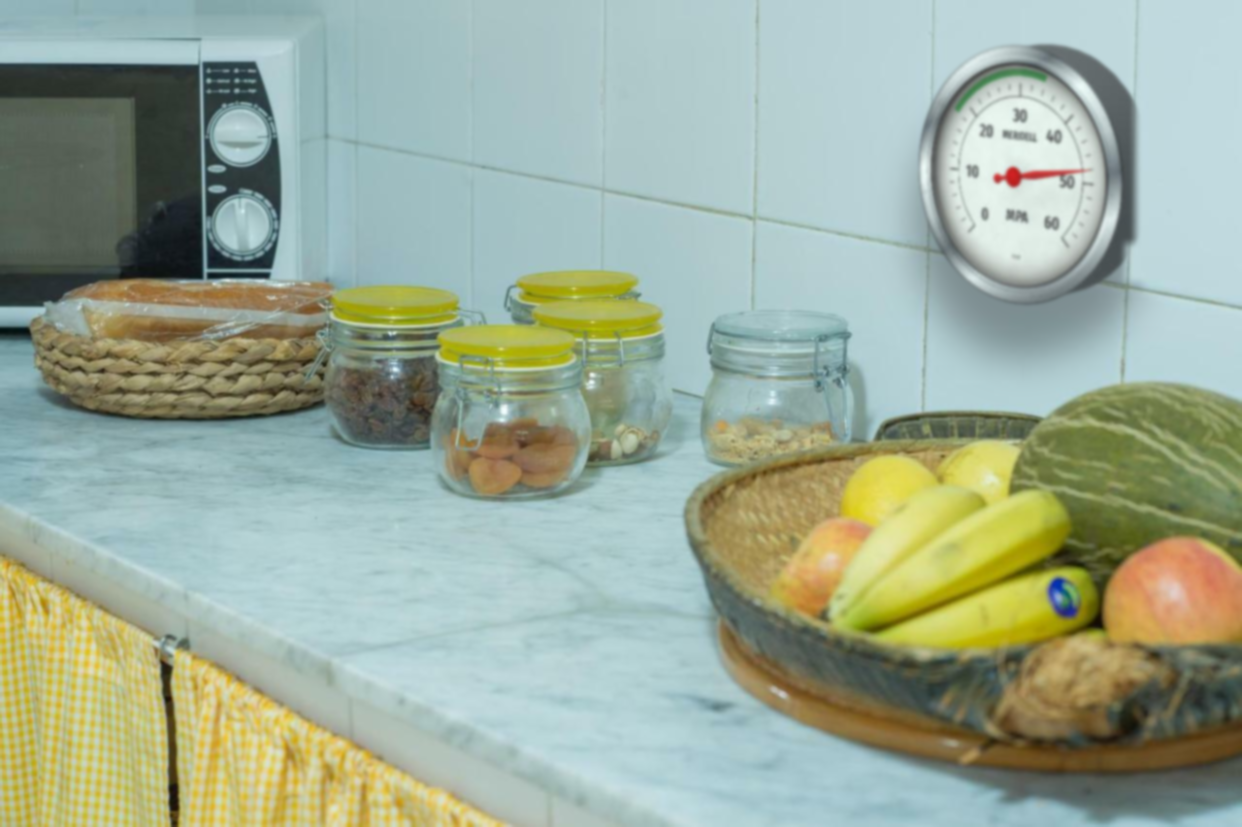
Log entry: 48
